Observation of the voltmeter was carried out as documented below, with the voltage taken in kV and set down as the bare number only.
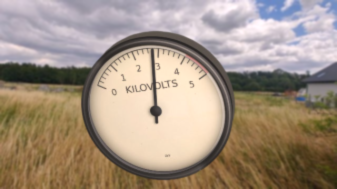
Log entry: 2.8
